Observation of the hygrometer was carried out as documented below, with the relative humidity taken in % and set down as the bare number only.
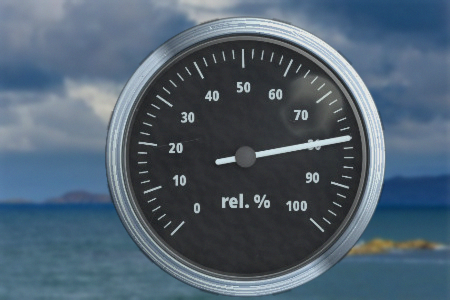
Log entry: 80
